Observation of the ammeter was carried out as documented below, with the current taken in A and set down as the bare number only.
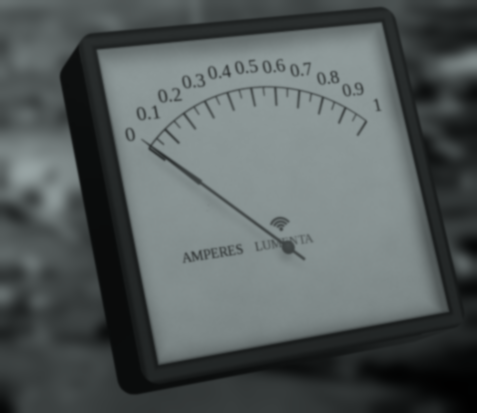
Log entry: 0
